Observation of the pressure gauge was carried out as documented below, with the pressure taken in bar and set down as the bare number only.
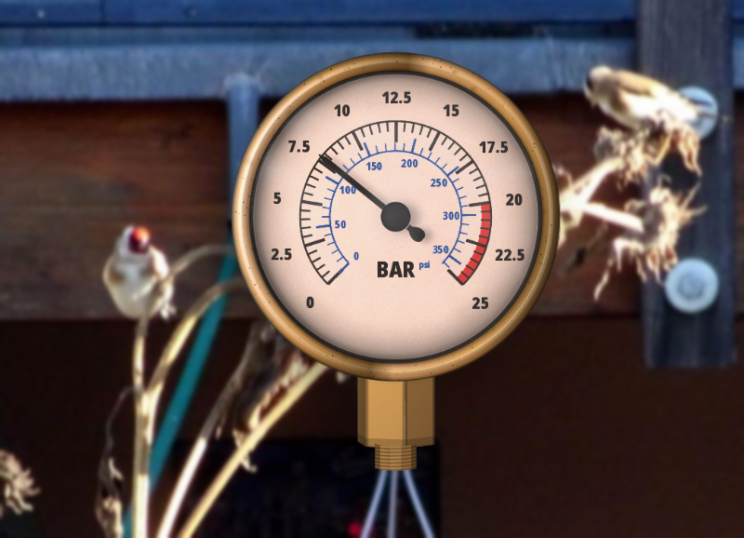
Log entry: 7.75
